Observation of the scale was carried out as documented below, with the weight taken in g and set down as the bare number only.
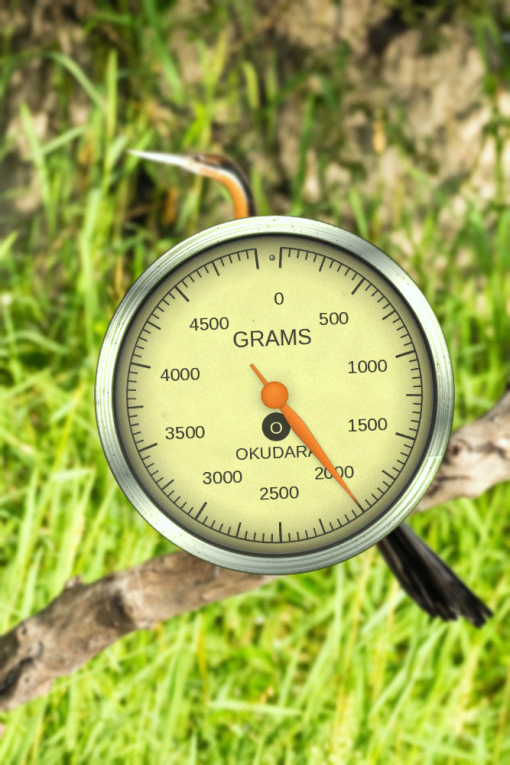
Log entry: 2000
